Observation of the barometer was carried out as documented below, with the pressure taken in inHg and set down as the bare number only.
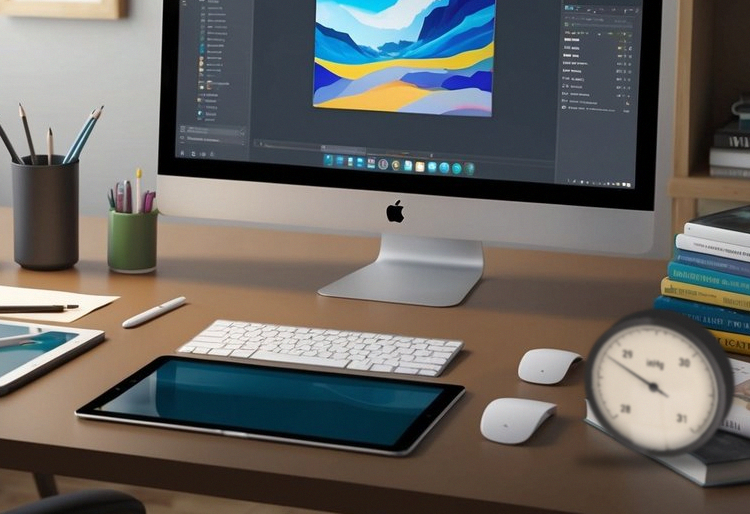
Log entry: 28.8
